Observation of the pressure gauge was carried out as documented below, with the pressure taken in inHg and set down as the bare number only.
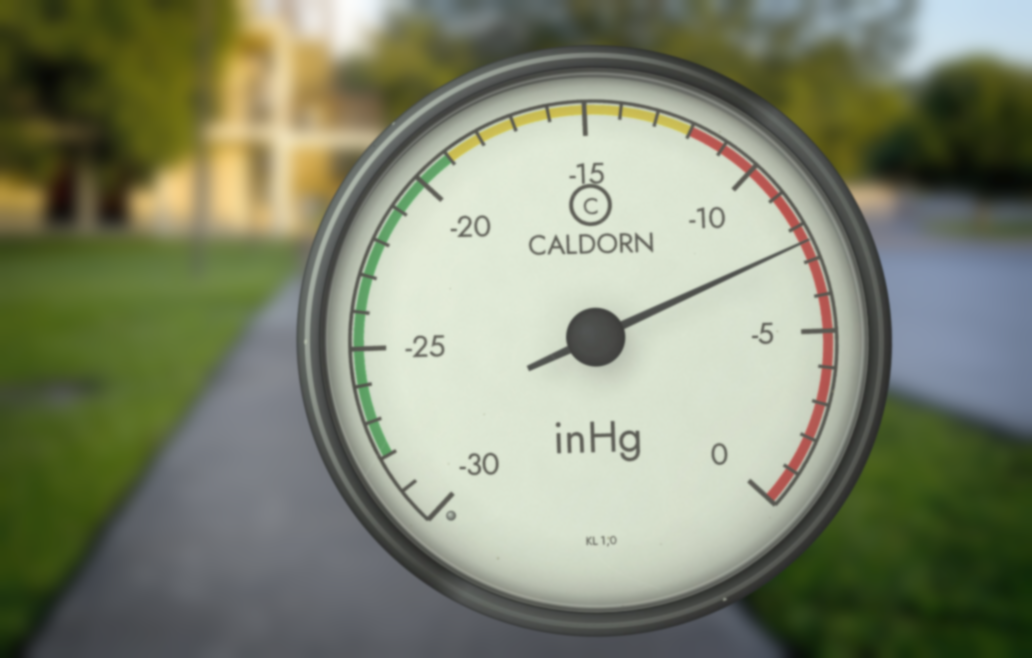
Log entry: -7.5
